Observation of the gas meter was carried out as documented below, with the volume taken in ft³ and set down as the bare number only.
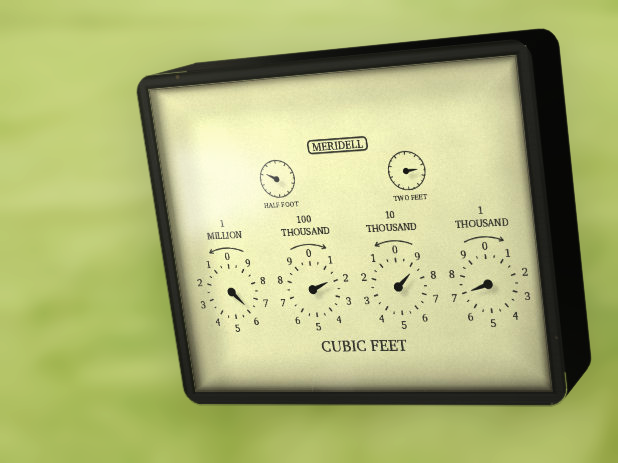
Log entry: 618700
